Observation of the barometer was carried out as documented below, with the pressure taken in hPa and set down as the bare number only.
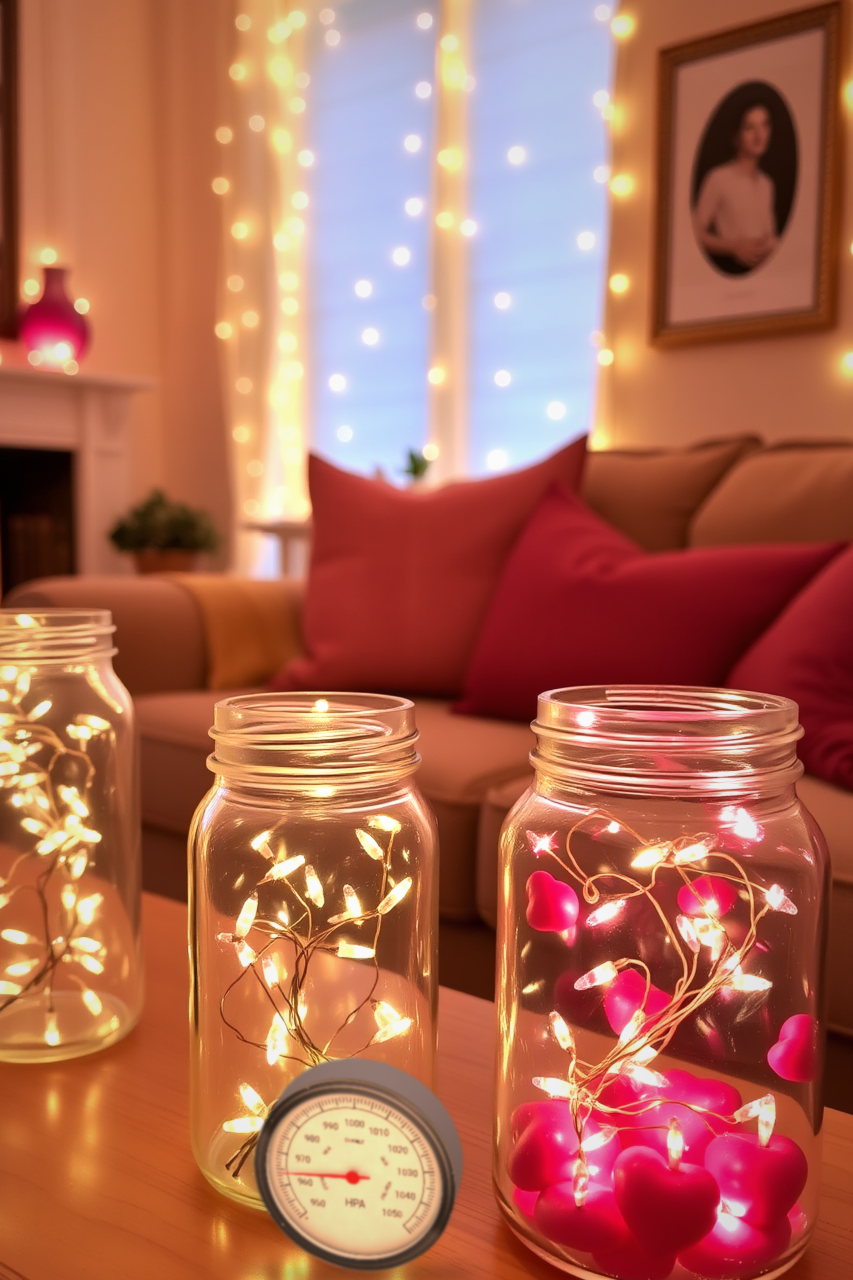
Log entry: 965
